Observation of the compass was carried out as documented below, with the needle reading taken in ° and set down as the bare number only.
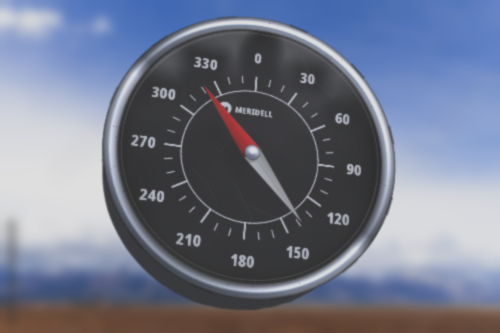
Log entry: 320
